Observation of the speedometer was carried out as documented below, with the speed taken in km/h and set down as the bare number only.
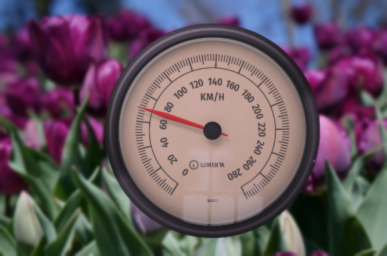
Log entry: 70
